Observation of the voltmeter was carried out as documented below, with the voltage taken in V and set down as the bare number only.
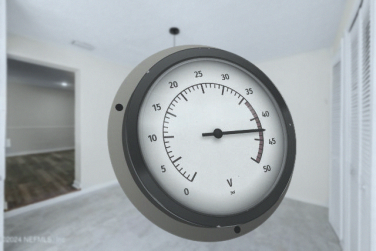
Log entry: 43
